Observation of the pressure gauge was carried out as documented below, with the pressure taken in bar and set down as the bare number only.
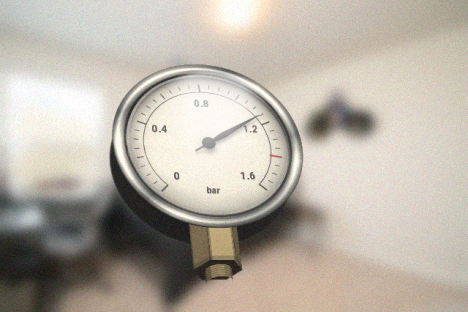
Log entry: 1.15
